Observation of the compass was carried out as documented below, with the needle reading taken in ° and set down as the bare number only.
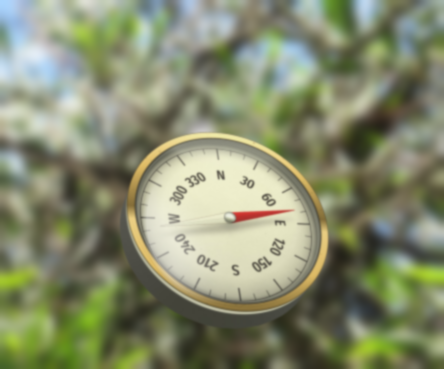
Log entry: 80
